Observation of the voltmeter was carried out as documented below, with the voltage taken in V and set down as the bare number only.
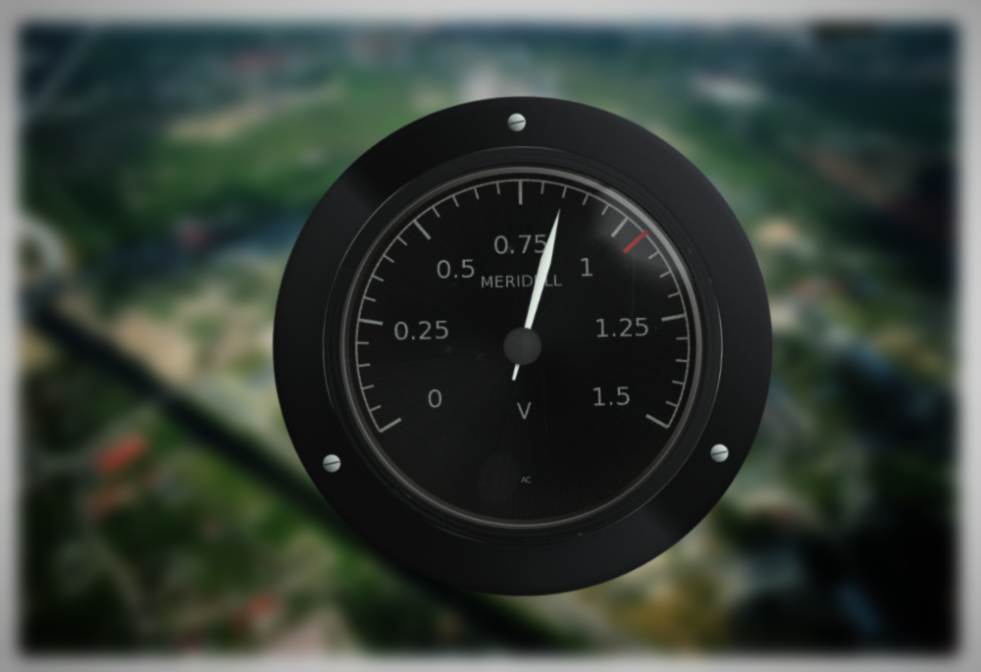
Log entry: 0.85
